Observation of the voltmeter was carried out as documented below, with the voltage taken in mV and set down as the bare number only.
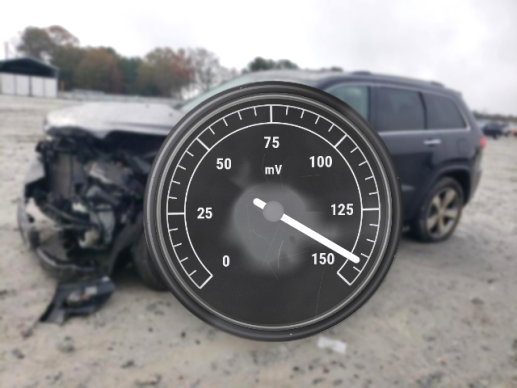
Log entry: 142.5
